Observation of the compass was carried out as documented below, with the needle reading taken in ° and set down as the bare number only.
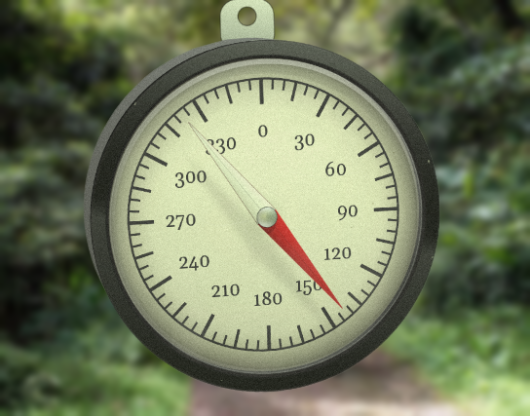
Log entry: 142.5
